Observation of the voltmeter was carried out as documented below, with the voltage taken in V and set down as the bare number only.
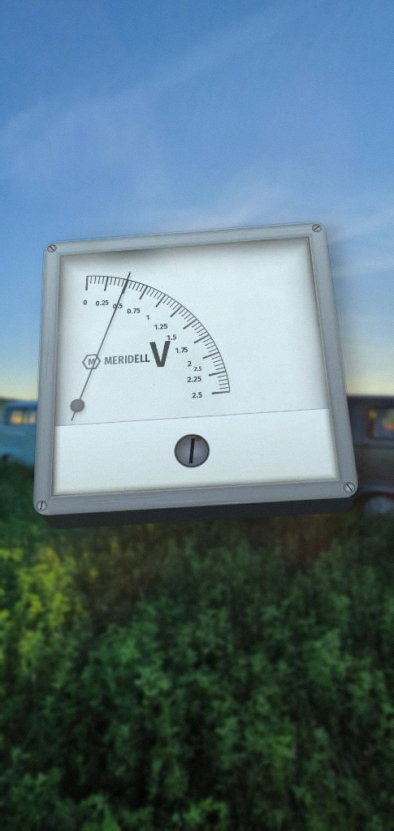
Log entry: 0.5
